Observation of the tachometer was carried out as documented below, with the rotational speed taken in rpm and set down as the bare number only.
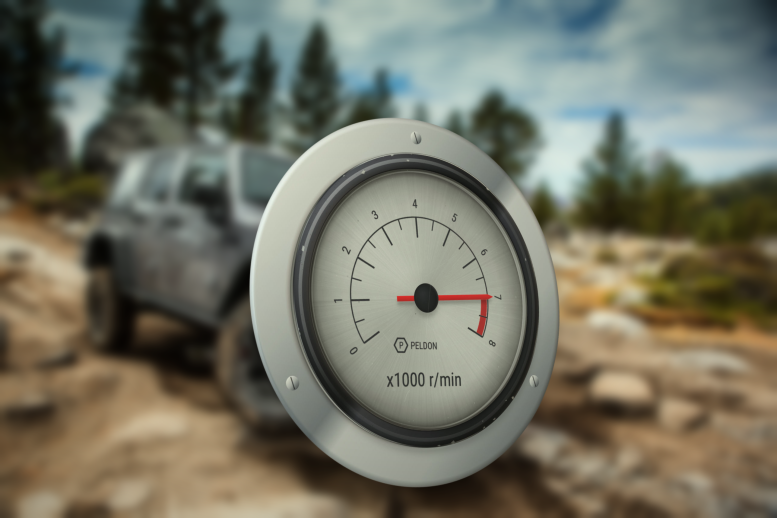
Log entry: 7000
